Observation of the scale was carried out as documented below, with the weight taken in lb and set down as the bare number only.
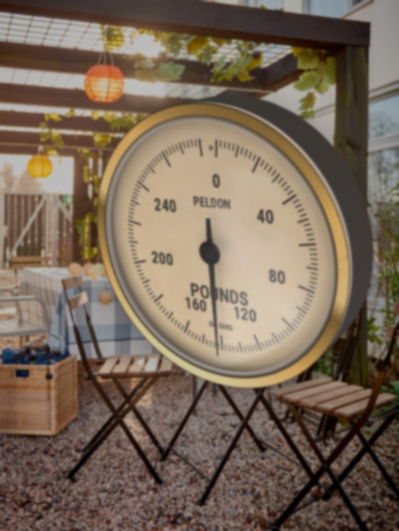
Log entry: 140
